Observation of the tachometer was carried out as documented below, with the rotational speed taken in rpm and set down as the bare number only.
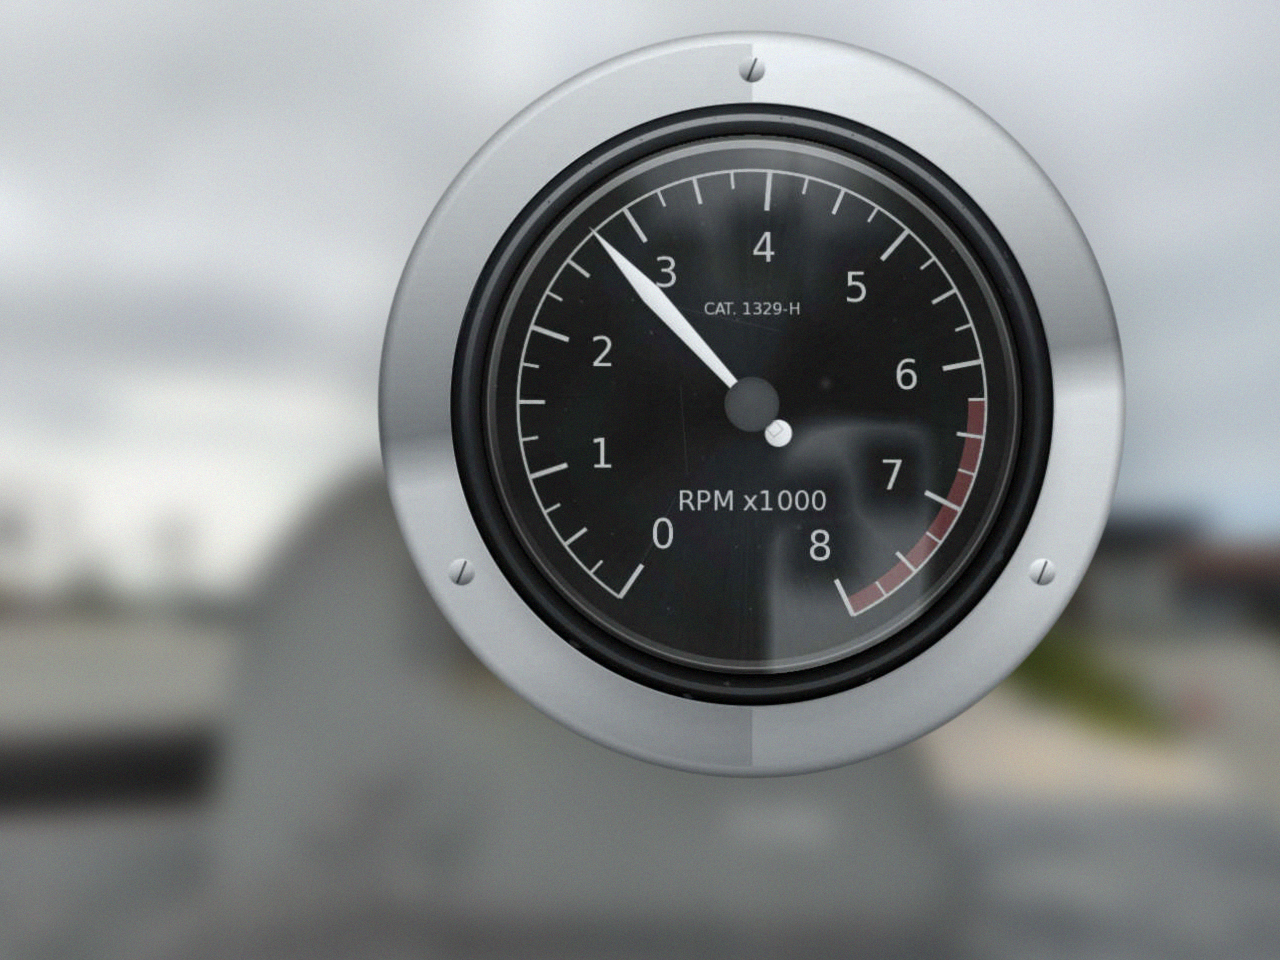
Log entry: 2750
